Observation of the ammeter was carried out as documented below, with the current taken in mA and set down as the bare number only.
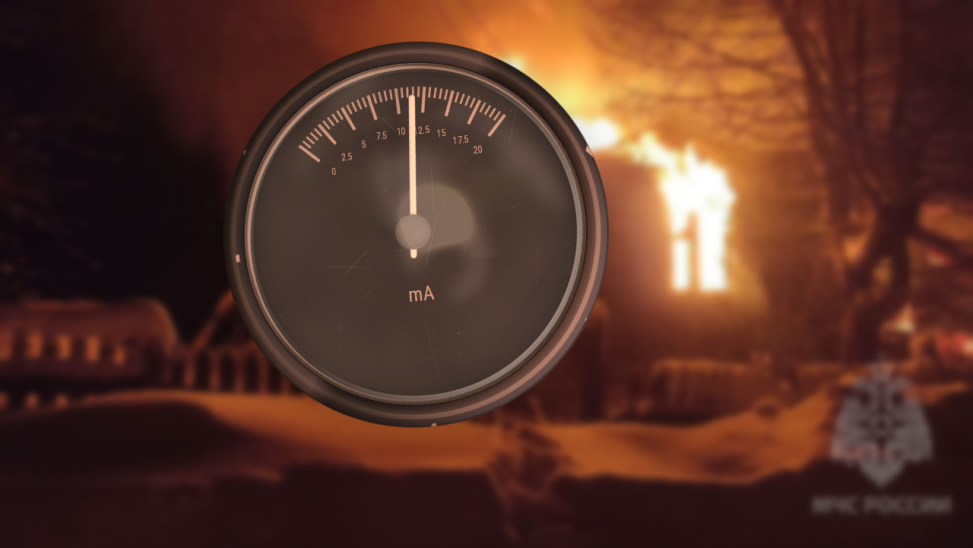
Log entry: 11.5
